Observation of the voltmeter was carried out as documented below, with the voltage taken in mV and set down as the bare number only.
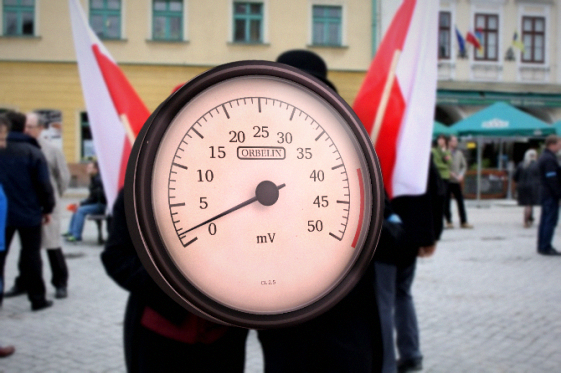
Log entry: 1.5
